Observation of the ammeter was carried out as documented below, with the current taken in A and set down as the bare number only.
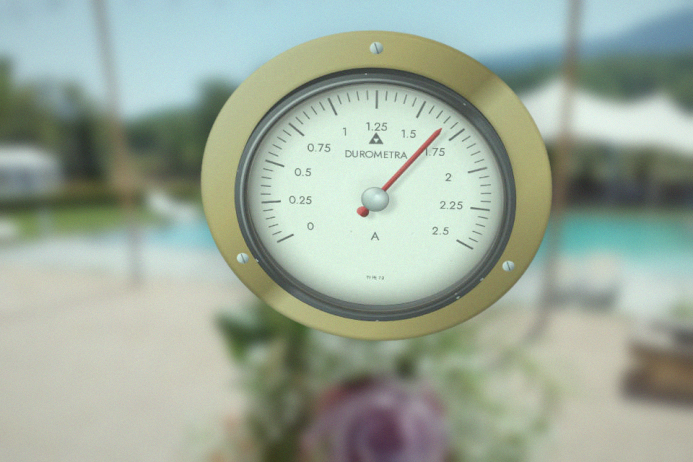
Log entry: 1.65
